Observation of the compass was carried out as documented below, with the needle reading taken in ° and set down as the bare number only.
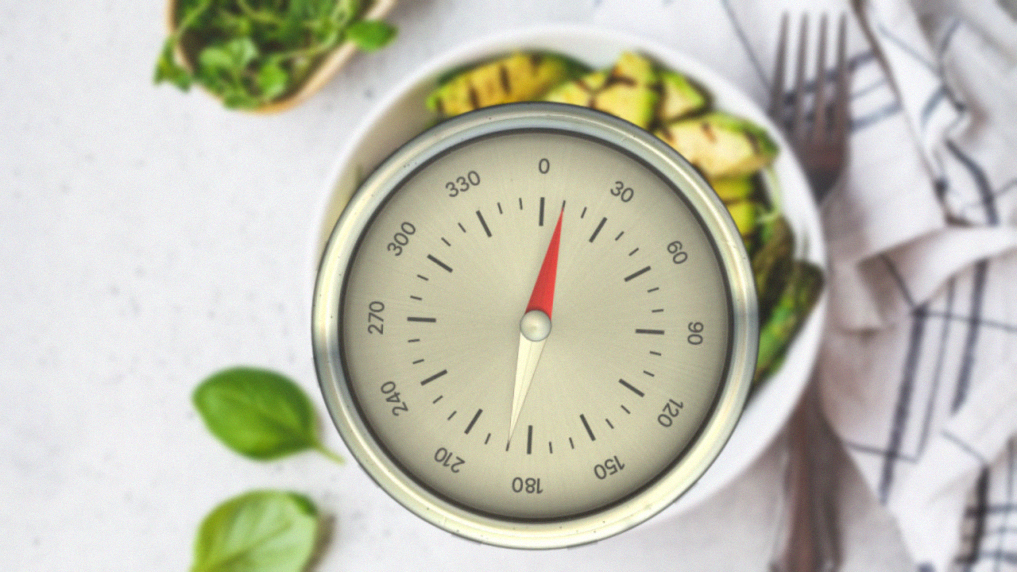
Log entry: 10
